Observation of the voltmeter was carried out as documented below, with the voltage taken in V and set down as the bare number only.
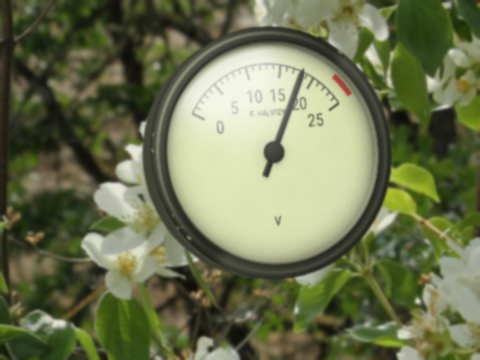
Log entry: 18
